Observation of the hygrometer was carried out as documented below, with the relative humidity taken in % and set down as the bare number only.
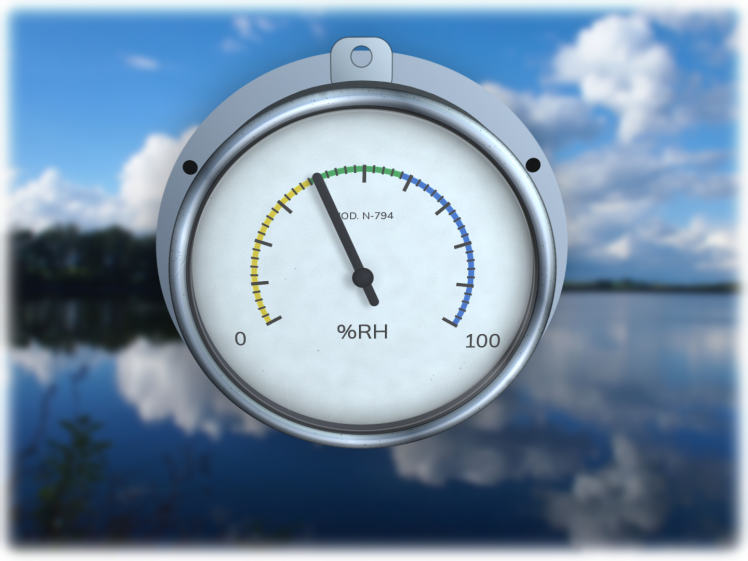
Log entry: 40
